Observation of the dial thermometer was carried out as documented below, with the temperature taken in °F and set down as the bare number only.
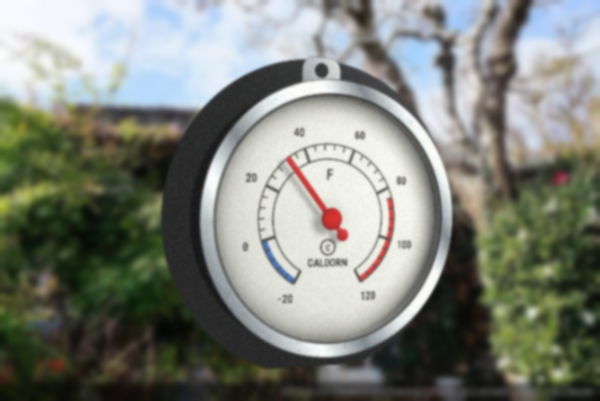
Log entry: 32
